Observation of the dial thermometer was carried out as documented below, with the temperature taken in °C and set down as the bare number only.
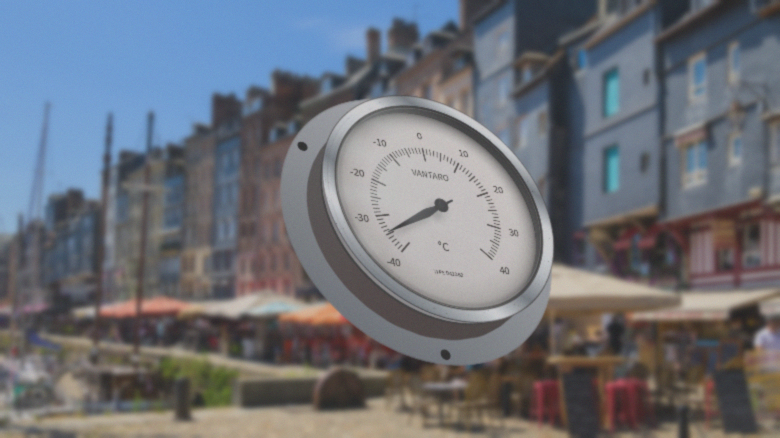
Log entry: -35
